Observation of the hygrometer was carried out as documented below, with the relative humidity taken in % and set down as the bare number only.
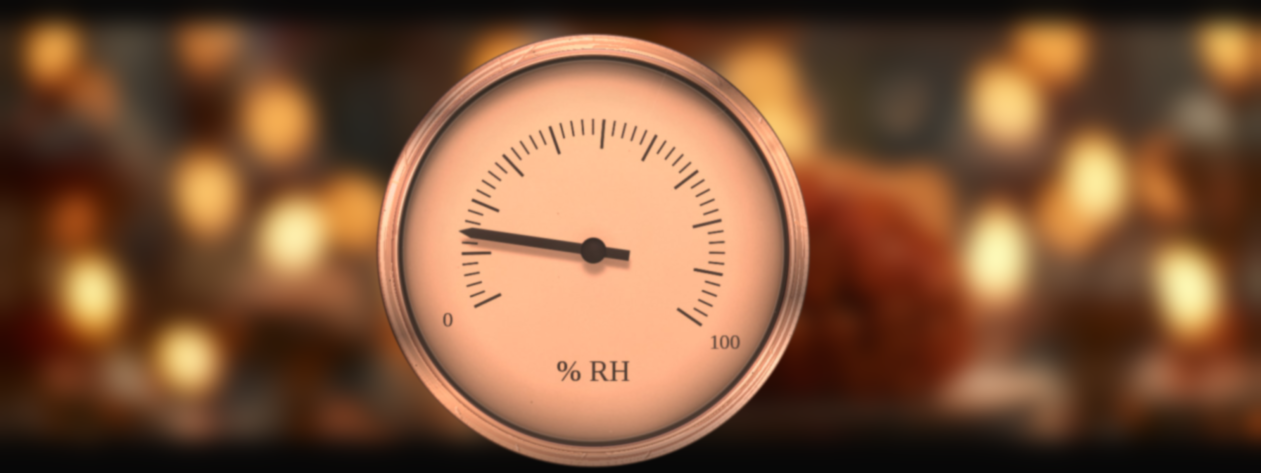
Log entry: 14
